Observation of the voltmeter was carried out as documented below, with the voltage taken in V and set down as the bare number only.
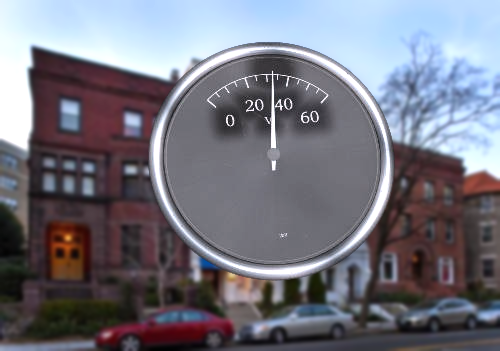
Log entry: 32.5
